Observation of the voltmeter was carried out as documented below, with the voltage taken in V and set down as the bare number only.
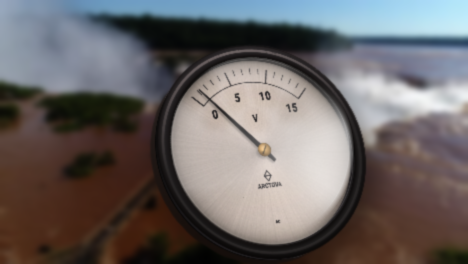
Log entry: 1
